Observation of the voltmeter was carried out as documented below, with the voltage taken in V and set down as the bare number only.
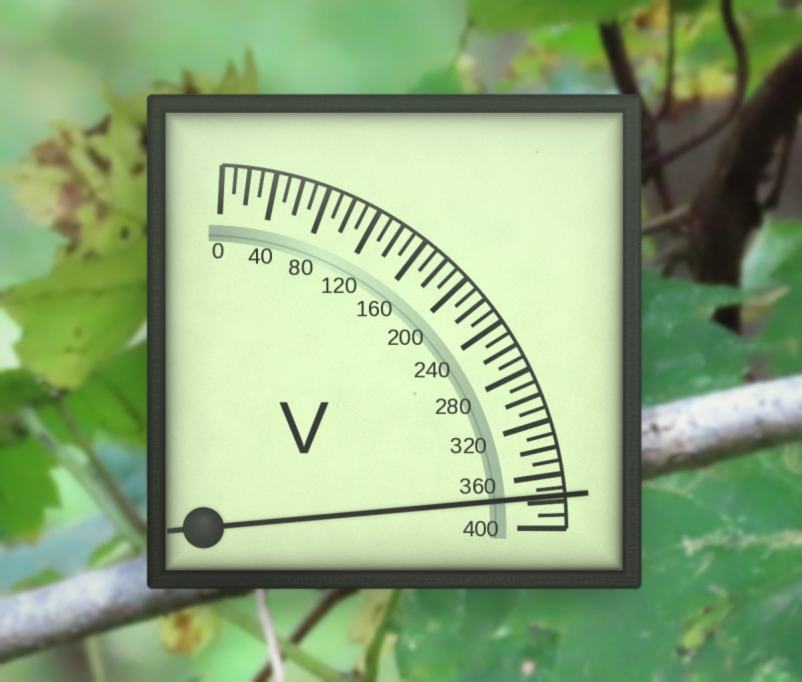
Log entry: 375
